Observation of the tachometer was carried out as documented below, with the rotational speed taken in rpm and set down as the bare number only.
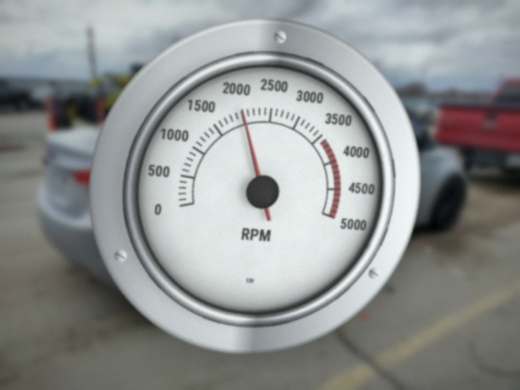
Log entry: 2000
